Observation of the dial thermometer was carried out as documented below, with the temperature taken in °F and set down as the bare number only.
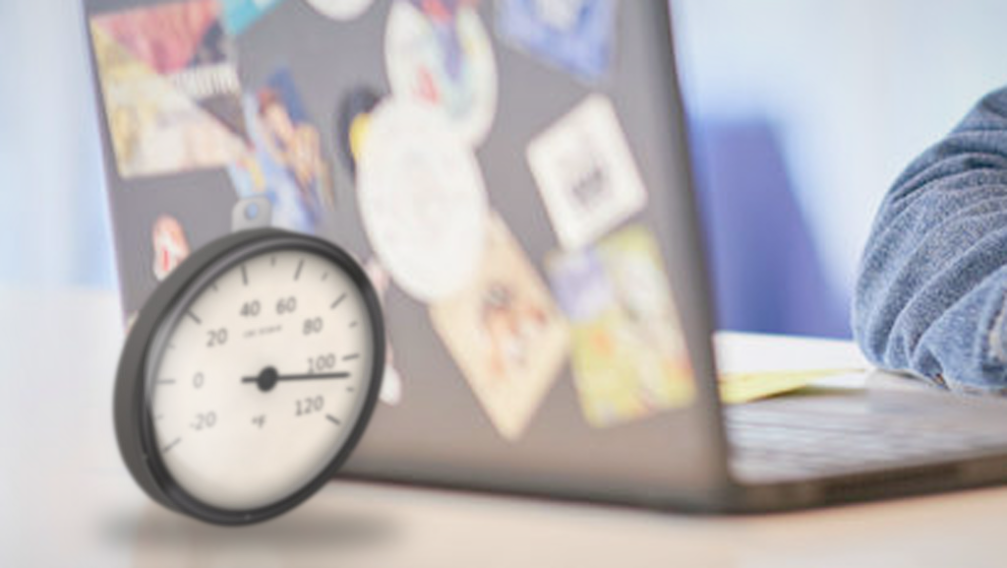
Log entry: 105
